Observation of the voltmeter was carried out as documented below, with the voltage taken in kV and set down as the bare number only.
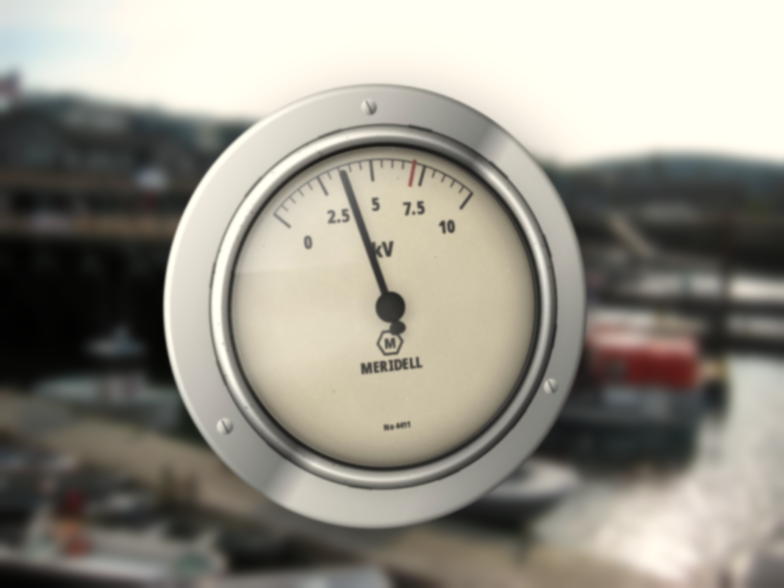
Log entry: 3.5
